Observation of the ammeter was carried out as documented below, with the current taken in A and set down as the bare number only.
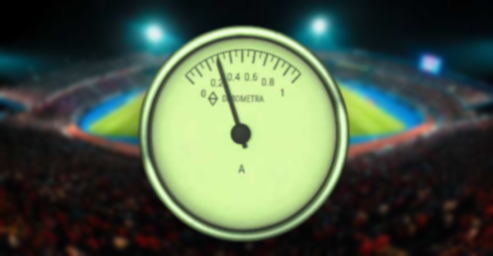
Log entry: 0.3
